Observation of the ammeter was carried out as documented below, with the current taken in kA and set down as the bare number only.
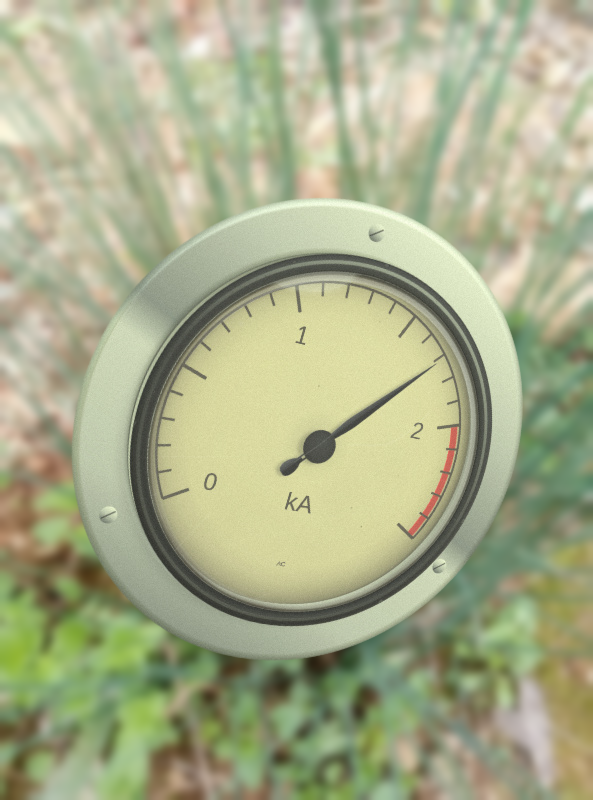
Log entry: 1.7
